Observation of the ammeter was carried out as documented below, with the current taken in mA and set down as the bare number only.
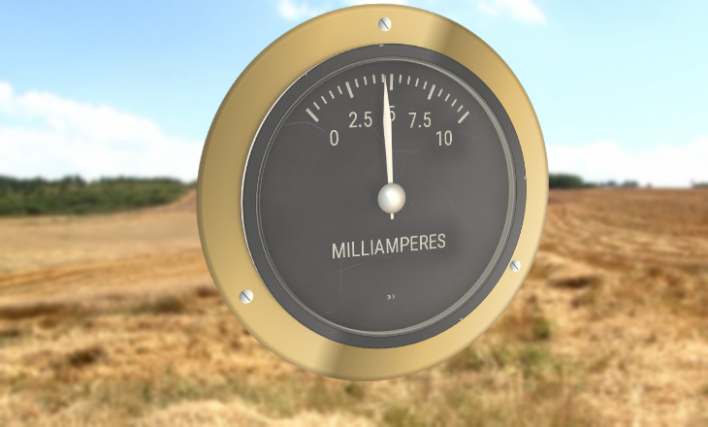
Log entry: 4.5
